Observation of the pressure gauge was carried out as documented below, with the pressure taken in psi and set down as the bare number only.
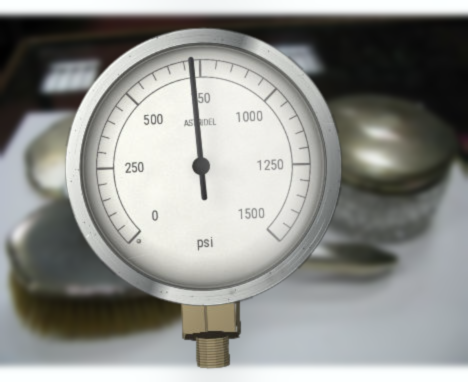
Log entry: 725
